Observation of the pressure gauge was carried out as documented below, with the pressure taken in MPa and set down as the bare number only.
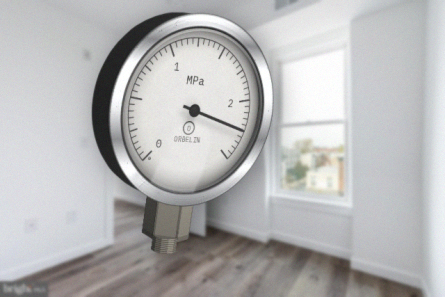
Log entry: 2.25
